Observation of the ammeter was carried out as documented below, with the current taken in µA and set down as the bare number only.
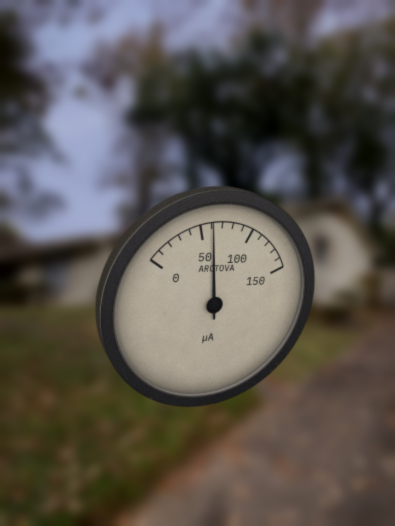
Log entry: 60
